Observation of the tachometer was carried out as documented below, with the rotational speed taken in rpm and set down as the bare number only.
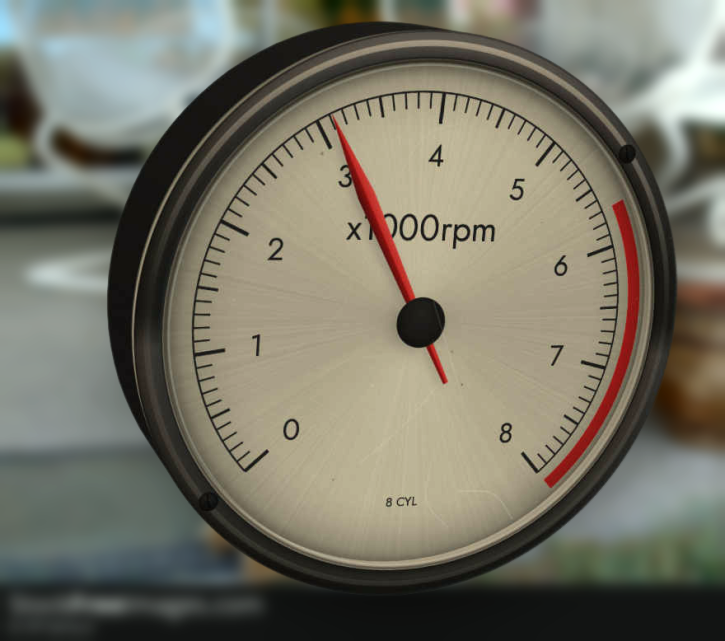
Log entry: 3100
